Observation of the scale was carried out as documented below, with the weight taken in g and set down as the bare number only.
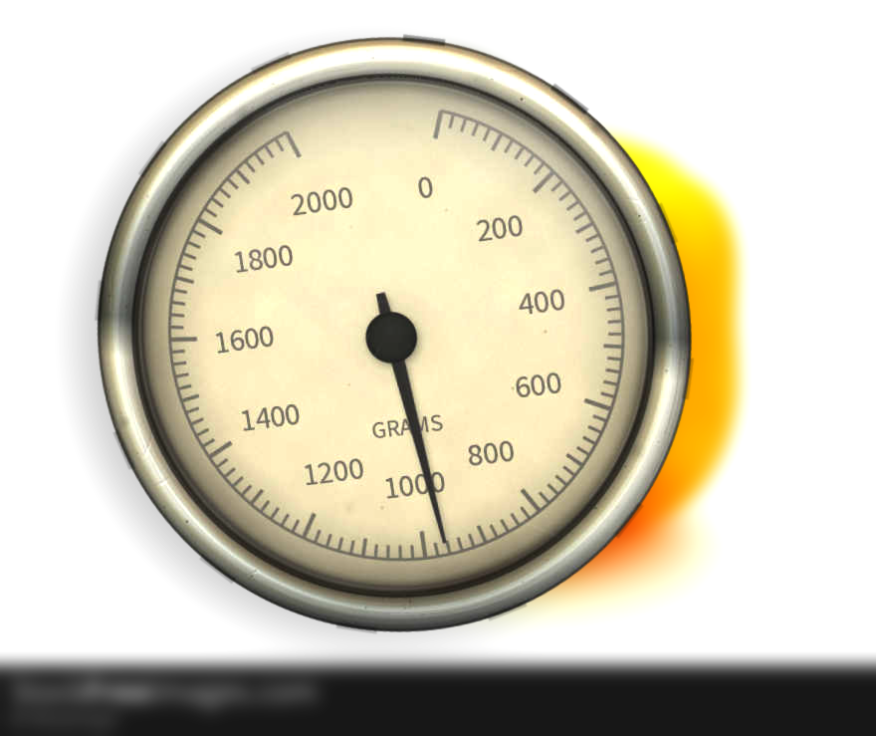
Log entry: 960
